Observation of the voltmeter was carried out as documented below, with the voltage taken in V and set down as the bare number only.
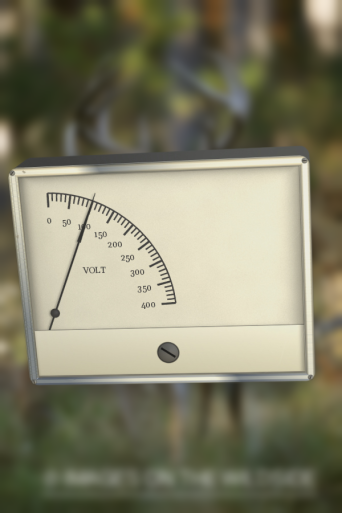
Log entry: 100
